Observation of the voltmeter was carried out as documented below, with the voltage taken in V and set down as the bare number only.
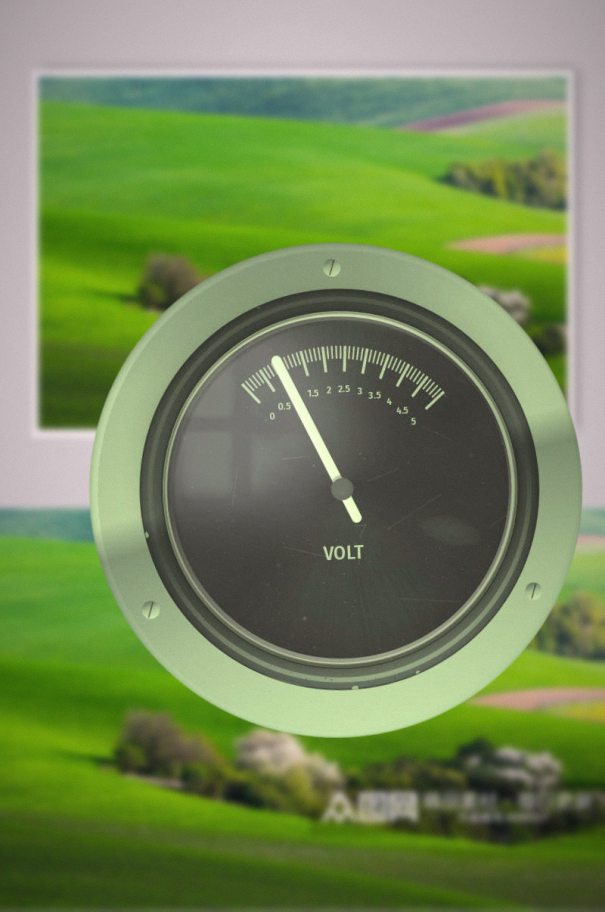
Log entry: 0.9
